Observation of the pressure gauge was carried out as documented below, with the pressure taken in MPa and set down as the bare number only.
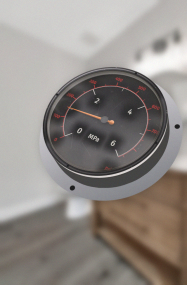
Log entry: 1
